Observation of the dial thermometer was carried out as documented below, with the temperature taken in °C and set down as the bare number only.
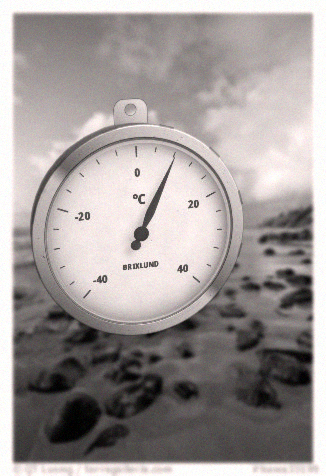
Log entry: 8
